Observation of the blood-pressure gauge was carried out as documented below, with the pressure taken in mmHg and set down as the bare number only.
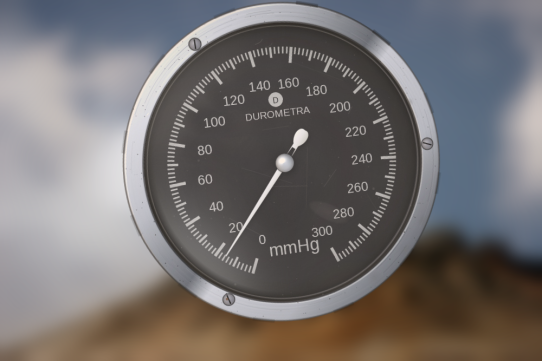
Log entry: 16
